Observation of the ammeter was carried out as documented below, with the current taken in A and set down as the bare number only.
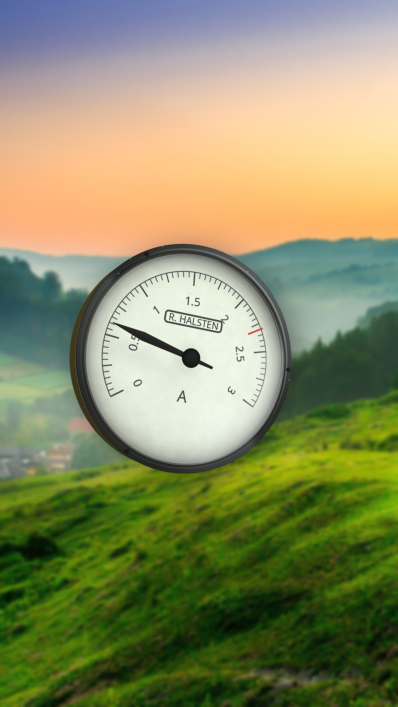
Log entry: 0.6
